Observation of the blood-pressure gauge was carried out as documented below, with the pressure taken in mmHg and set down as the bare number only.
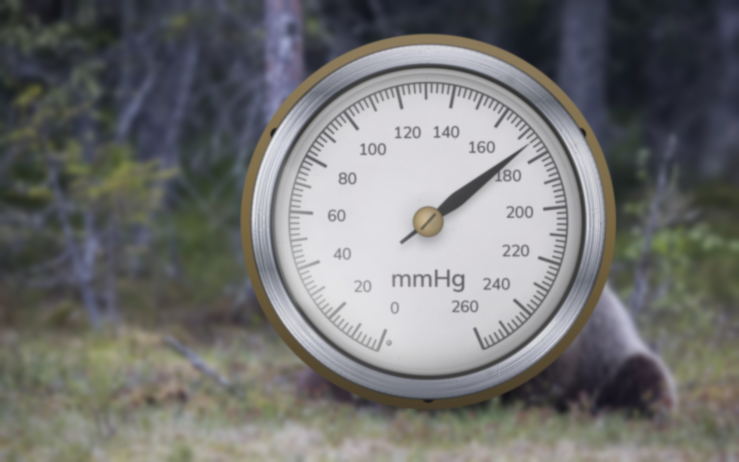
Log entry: 174
